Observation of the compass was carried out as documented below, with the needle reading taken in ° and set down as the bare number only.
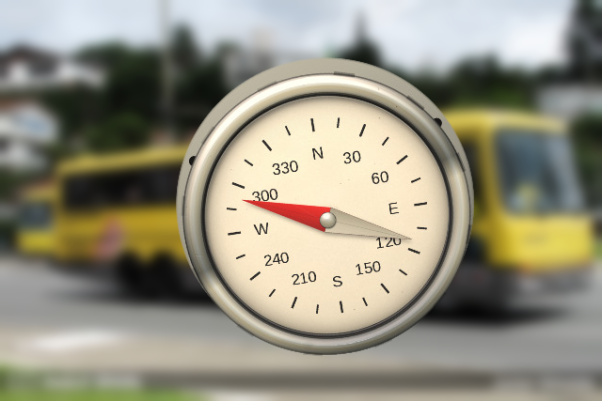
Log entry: 292.5
